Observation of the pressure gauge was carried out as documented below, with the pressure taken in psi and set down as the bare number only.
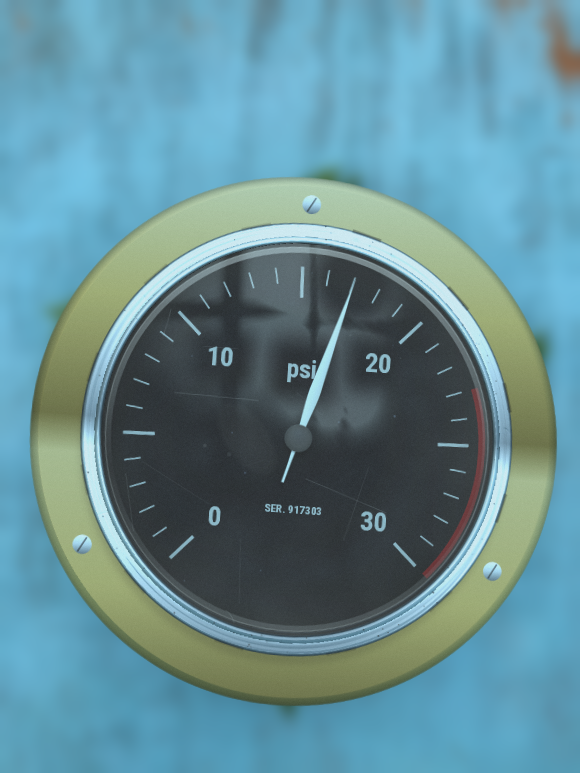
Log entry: 17
